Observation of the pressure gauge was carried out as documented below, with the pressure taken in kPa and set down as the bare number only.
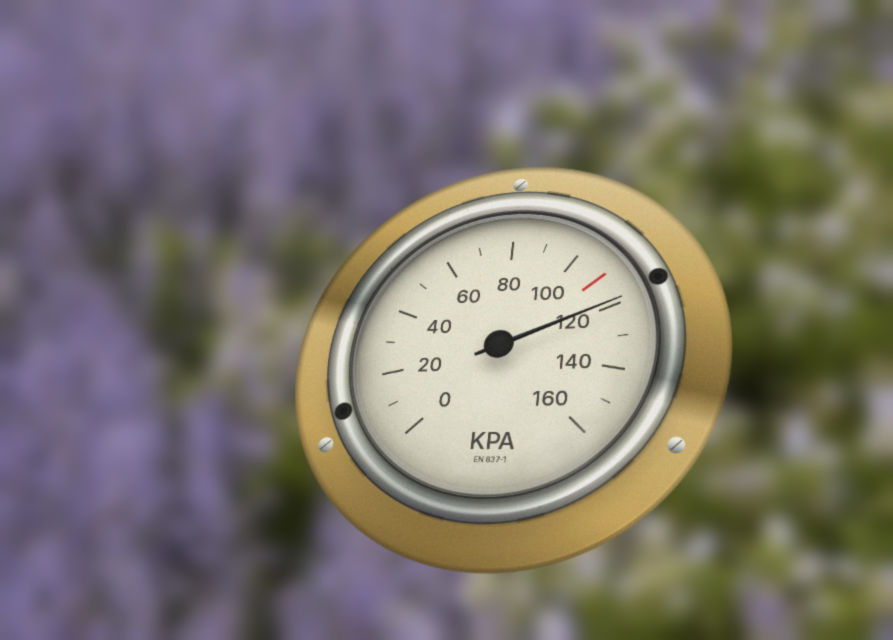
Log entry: 120
